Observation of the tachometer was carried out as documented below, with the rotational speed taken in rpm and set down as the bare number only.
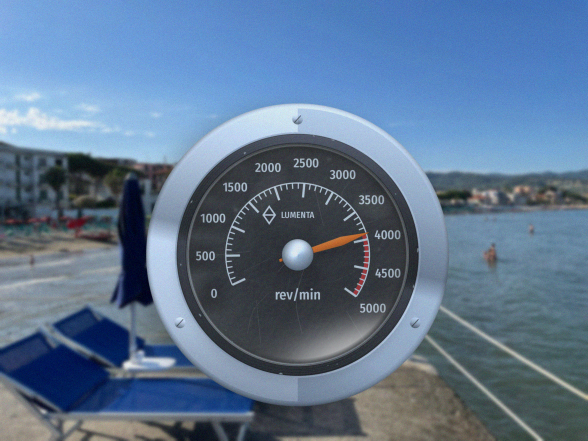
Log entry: 3900
